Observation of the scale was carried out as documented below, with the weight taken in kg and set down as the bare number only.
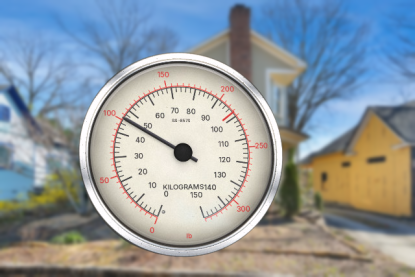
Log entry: 46
